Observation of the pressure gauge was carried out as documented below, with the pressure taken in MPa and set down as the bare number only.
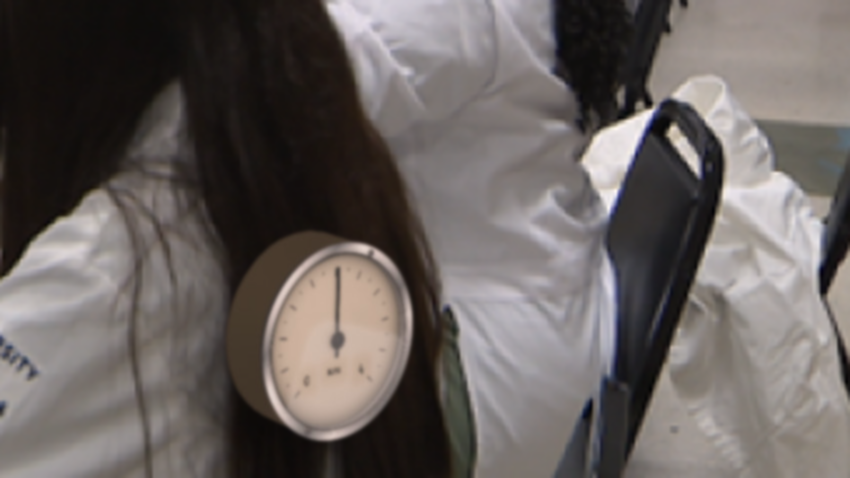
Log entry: 2
